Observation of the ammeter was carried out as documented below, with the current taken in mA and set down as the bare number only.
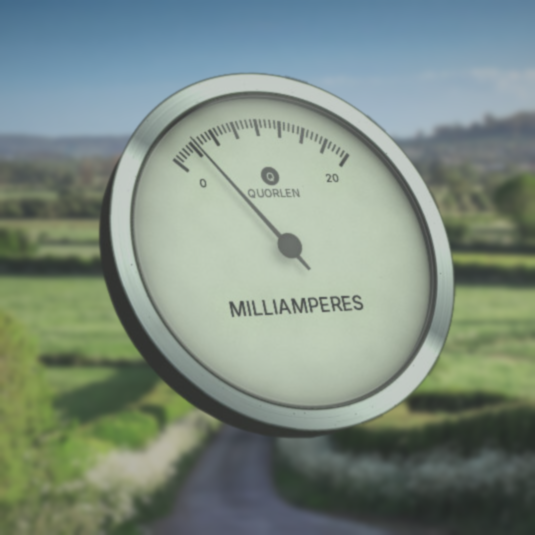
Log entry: 2.5
